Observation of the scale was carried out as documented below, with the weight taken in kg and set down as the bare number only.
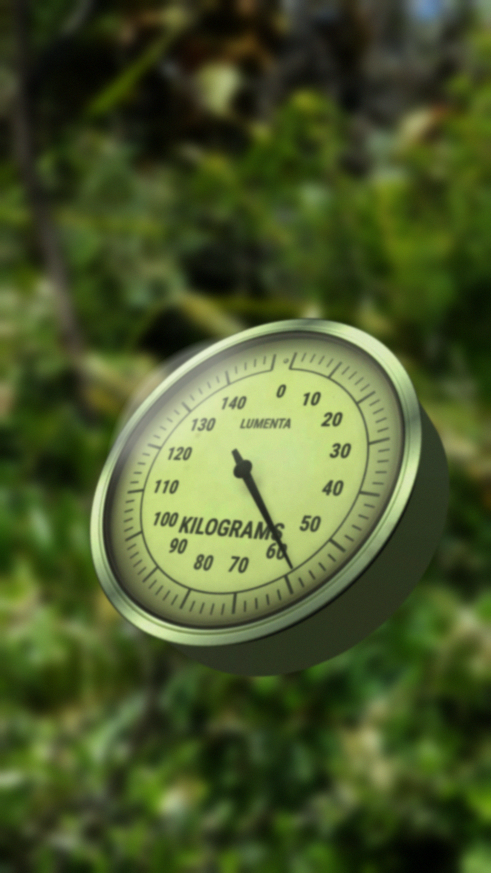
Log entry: 58
